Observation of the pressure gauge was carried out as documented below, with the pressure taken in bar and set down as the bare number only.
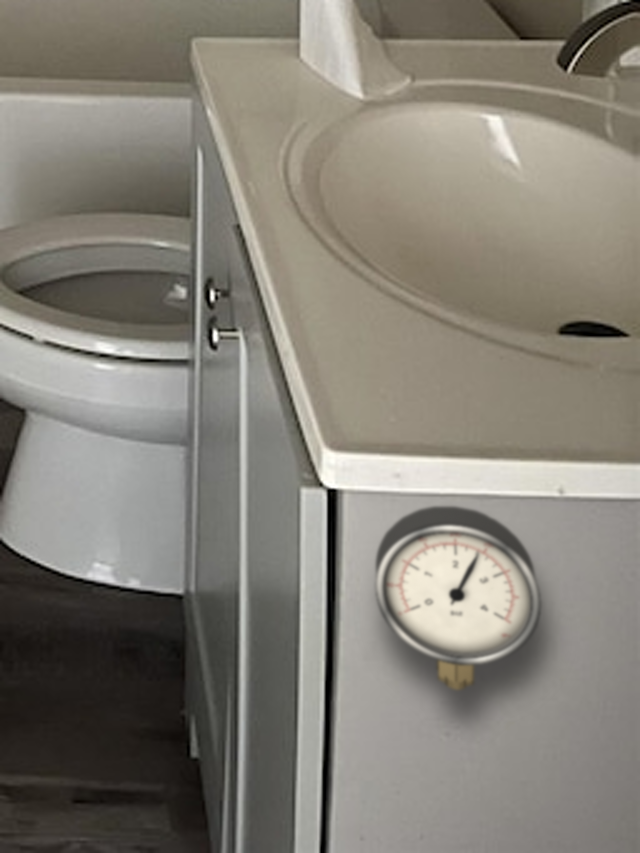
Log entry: 2.4
